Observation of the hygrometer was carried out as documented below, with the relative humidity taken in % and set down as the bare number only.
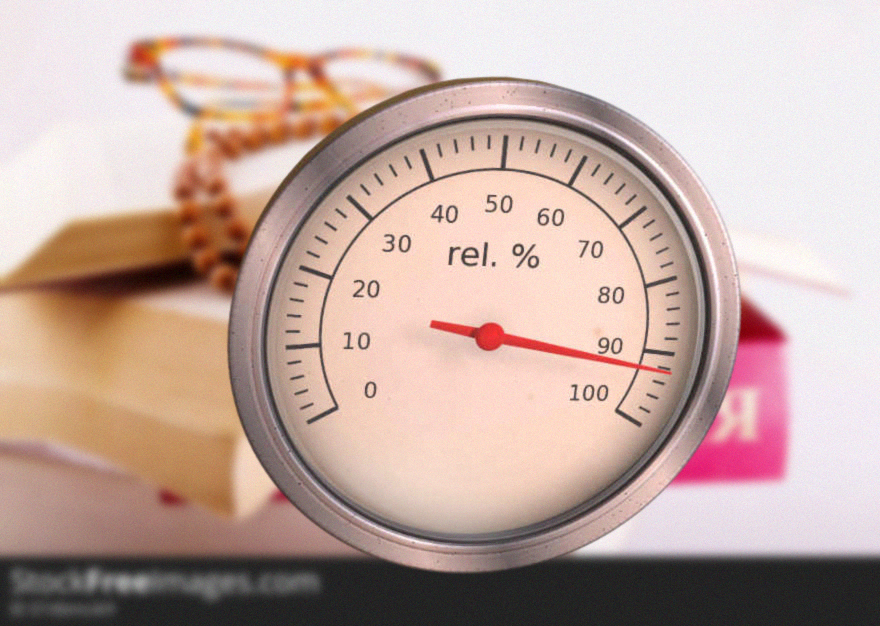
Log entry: 92
